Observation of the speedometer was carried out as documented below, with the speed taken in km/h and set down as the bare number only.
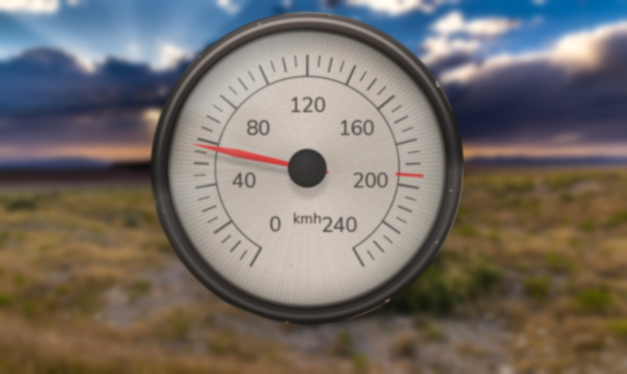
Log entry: 57.5
